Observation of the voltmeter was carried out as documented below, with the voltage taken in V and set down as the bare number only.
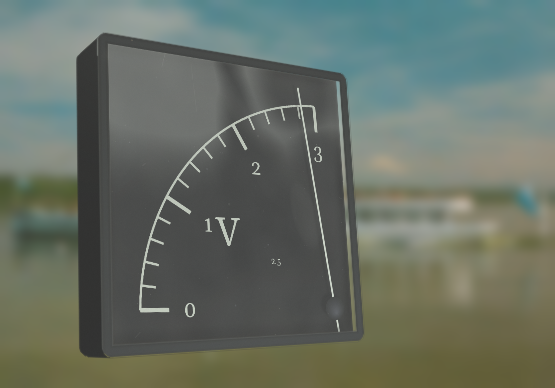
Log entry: 2.8
